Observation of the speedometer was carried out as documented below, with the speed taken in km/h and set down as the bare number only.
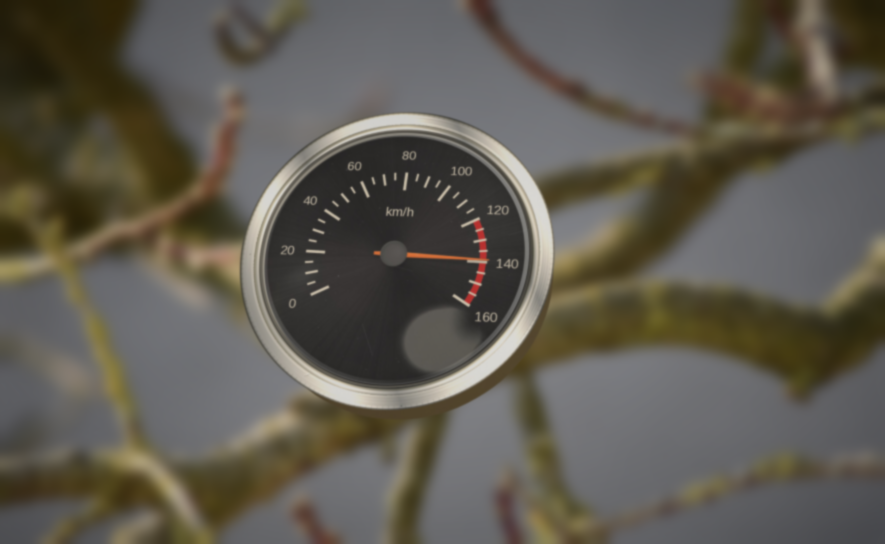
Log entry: 140
